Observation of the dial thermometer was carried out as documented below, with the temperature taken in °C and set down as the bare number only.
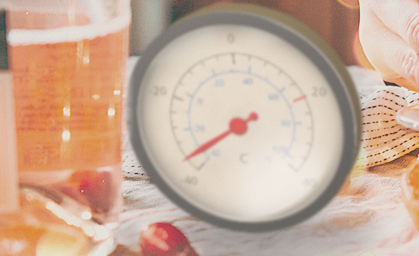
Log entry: -36
